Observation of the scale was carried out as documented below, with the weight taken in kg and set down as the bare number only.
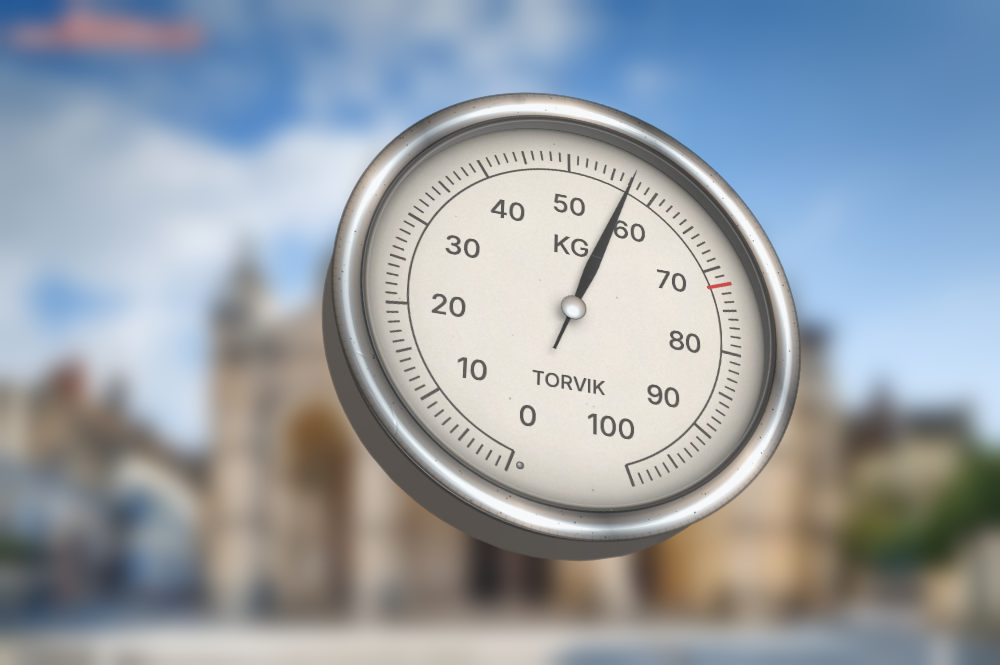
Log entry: 57
